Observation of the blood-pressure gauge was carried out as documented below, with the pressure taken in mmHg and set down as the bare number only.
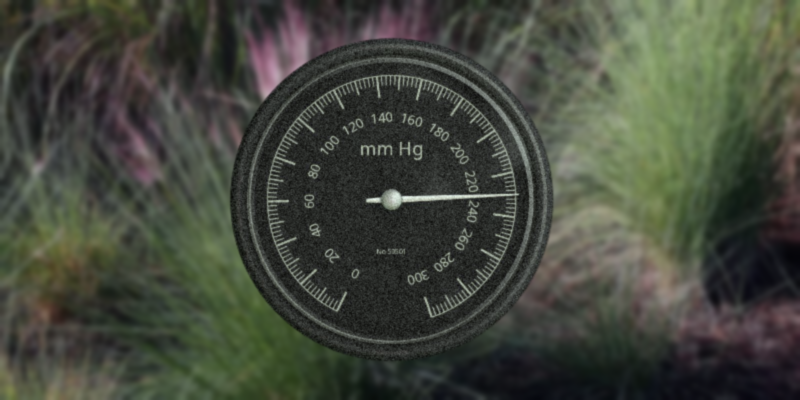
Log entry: 230
